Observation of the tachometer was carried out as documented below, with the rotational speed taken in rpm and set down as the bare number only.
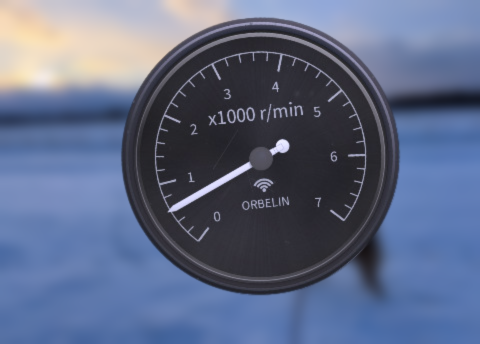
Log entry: 600
